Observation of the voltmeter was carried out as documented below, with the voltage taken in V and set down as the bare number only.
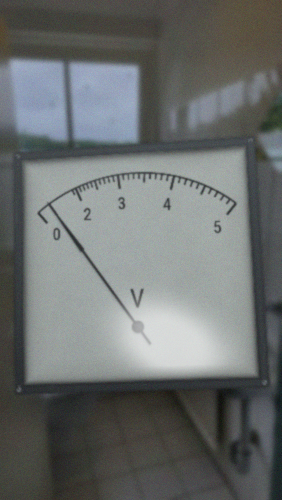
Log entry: 1
